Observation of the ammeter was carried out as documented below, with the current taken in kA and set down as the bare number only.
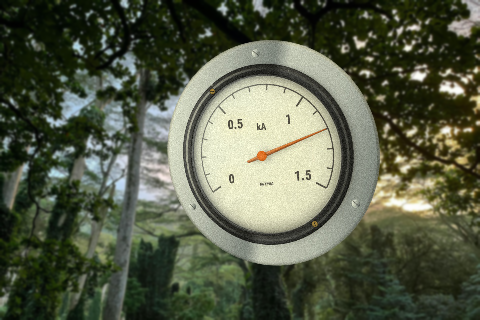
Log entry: 1.2
